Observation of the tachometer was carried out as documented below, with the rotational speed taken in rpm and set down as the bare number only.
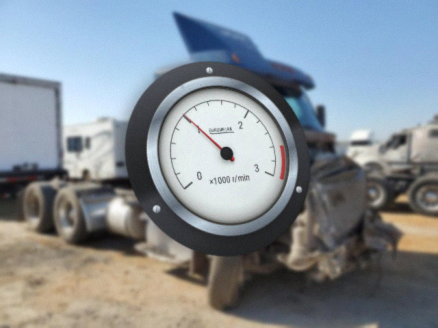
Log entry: 1000
